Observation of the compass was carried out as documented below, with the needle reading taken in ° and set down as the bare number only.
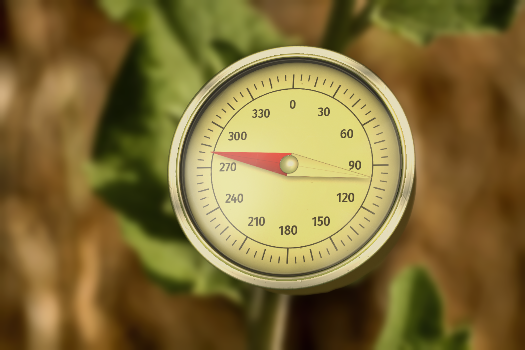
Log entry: 280
